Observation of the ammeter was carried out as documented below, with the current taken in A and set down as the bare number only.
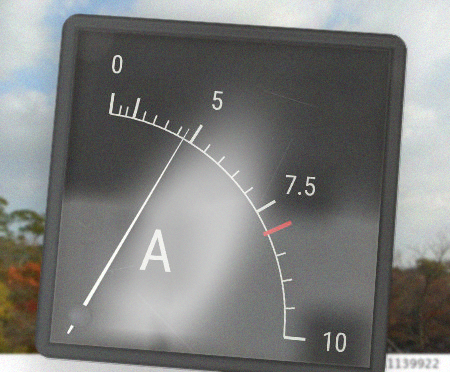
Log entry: 4.75
